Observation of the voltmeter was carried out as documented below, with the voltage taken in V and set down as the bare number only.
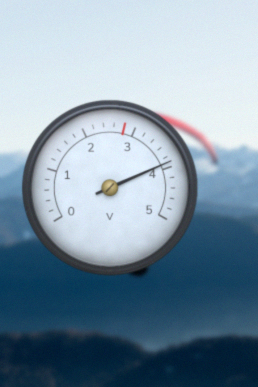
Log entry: 3.9
